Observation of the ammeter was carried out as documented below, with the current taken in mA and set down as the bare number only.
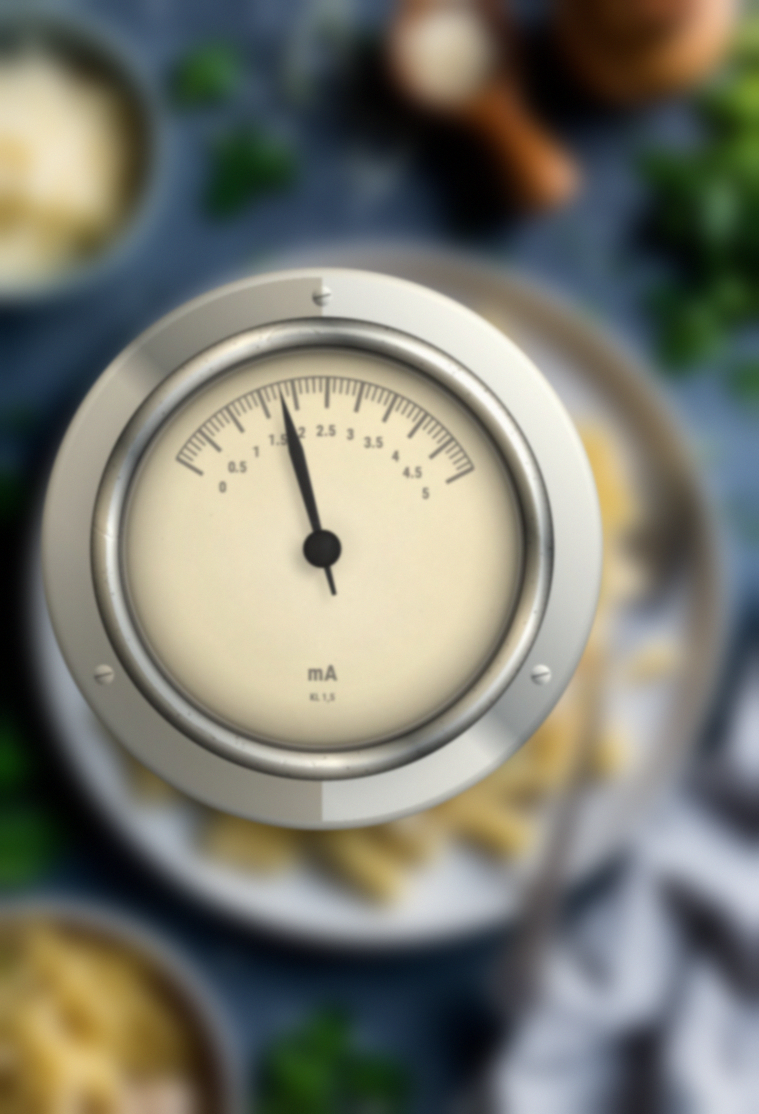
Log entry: 1.8
